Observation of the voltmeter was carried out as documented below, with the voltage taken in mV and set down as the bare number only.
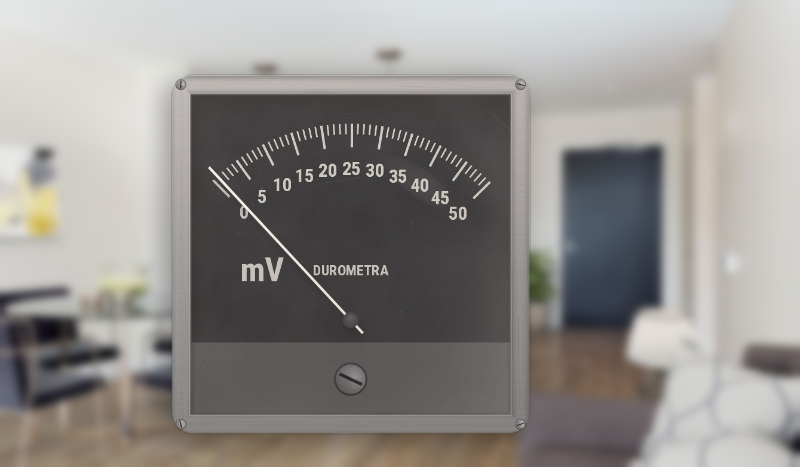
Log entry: 1
